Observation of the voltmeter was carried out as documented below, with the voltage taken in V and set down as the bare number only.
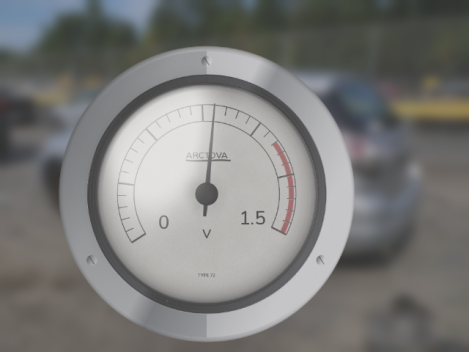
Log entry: 0.8
